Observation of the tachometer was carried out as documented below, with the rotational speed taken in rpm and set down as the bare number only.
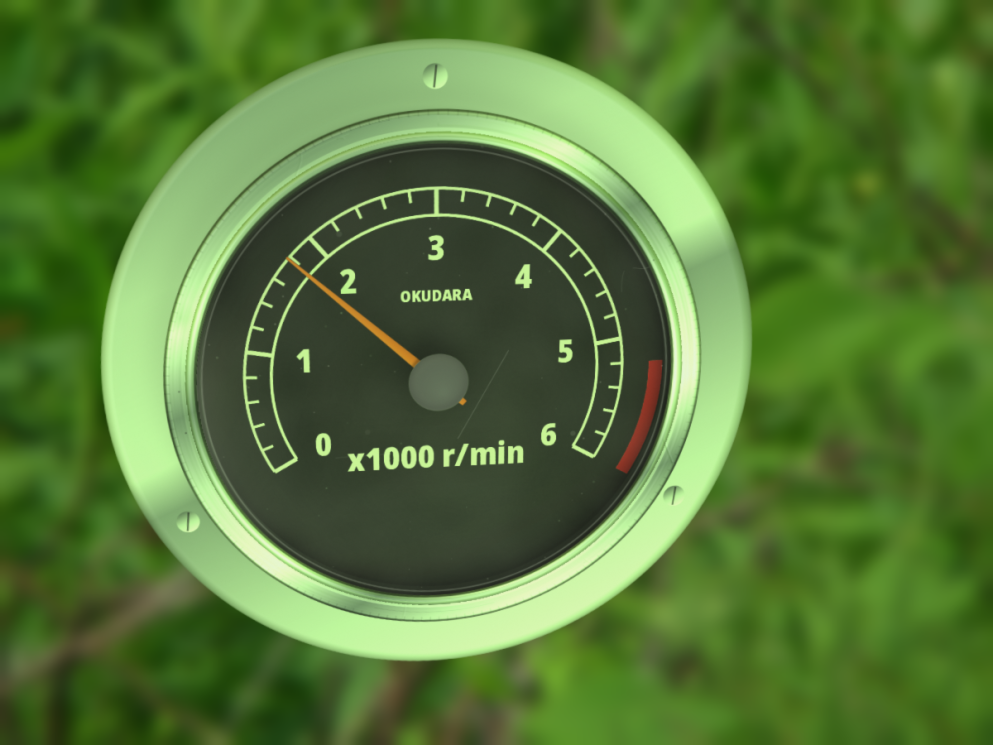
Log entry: 1800
